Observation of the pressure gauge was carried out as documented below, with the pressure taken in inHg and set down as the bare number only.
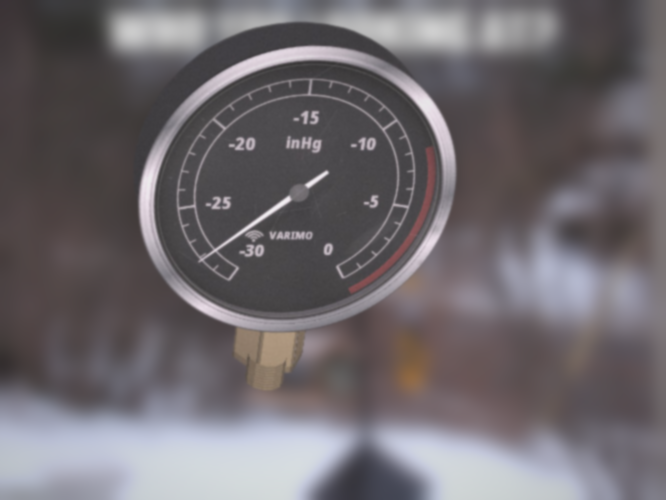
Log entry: -28
